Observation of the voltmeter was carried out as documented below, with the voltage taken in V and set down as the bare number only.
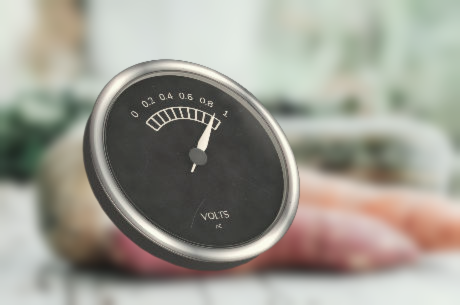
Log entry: 0.9
